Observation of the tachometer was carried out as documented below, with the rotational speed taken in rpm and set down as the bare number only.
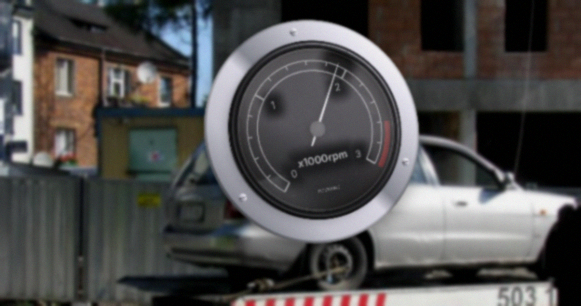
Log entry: 1900
